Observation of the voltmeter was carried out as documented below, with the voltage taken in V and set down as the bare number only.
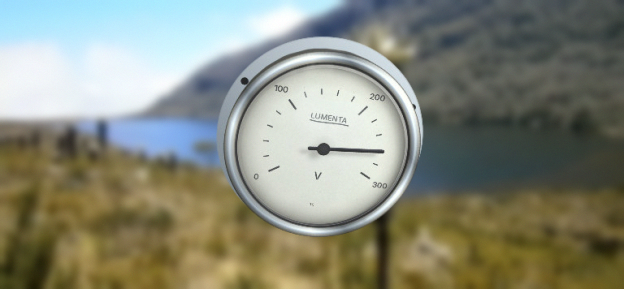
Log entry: 260
